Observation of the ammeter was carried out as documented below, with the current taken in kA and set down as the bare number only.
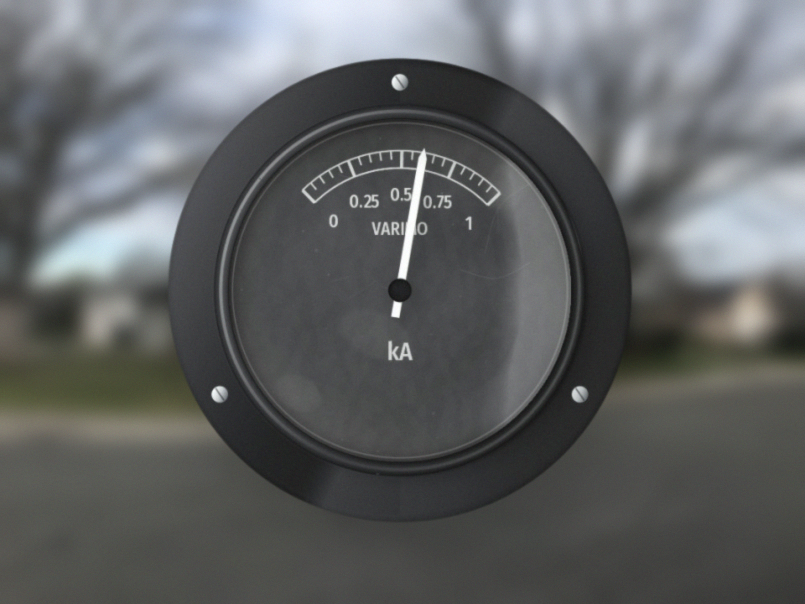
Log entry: 0.6
